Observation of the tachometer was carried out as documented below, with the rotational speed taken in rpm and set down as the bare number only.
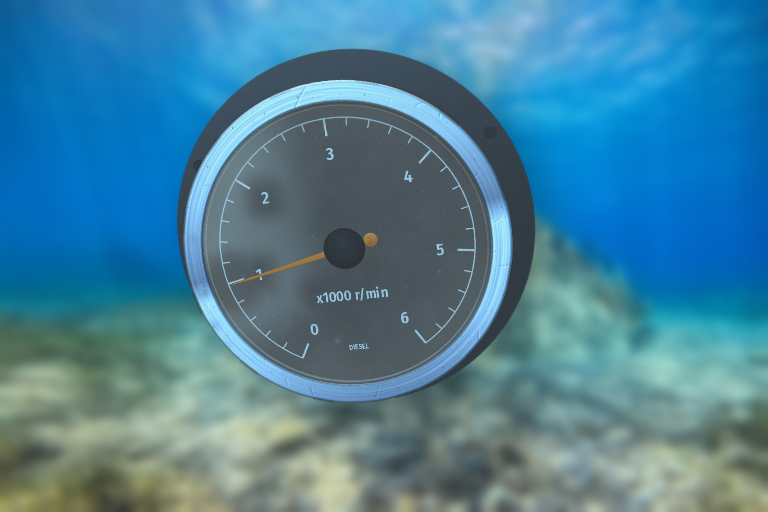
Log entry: 1000
